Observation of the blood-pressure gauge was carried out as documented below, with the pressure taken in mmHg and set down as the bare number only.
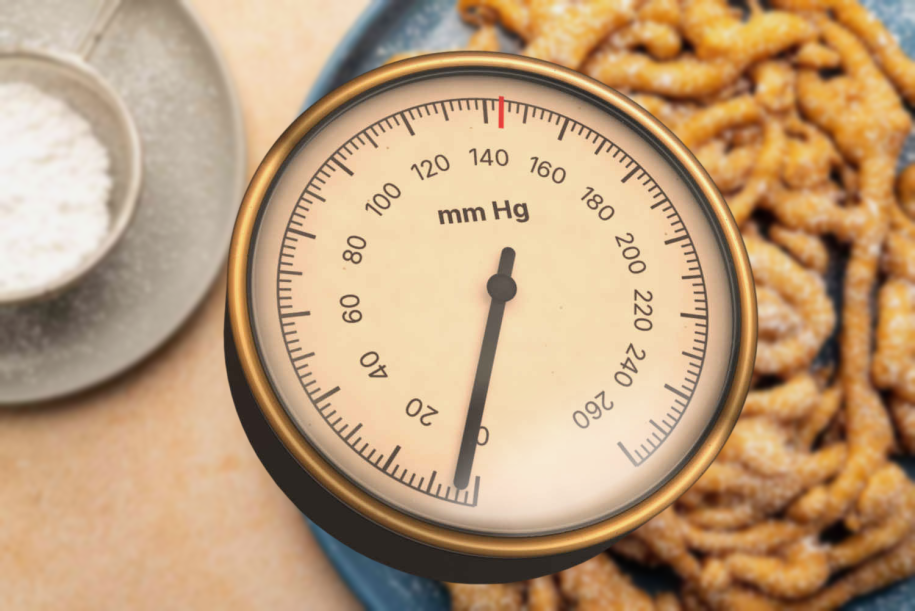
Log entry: 4
